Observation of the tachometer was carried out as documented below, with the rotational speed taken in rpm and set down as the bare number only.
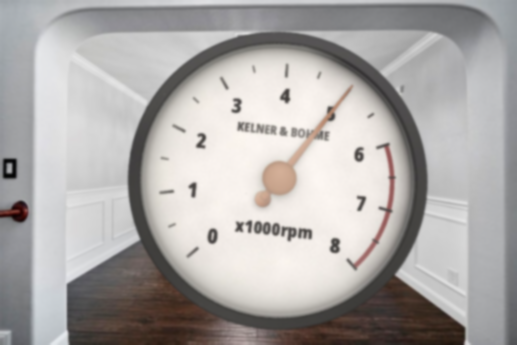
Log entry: 5000
